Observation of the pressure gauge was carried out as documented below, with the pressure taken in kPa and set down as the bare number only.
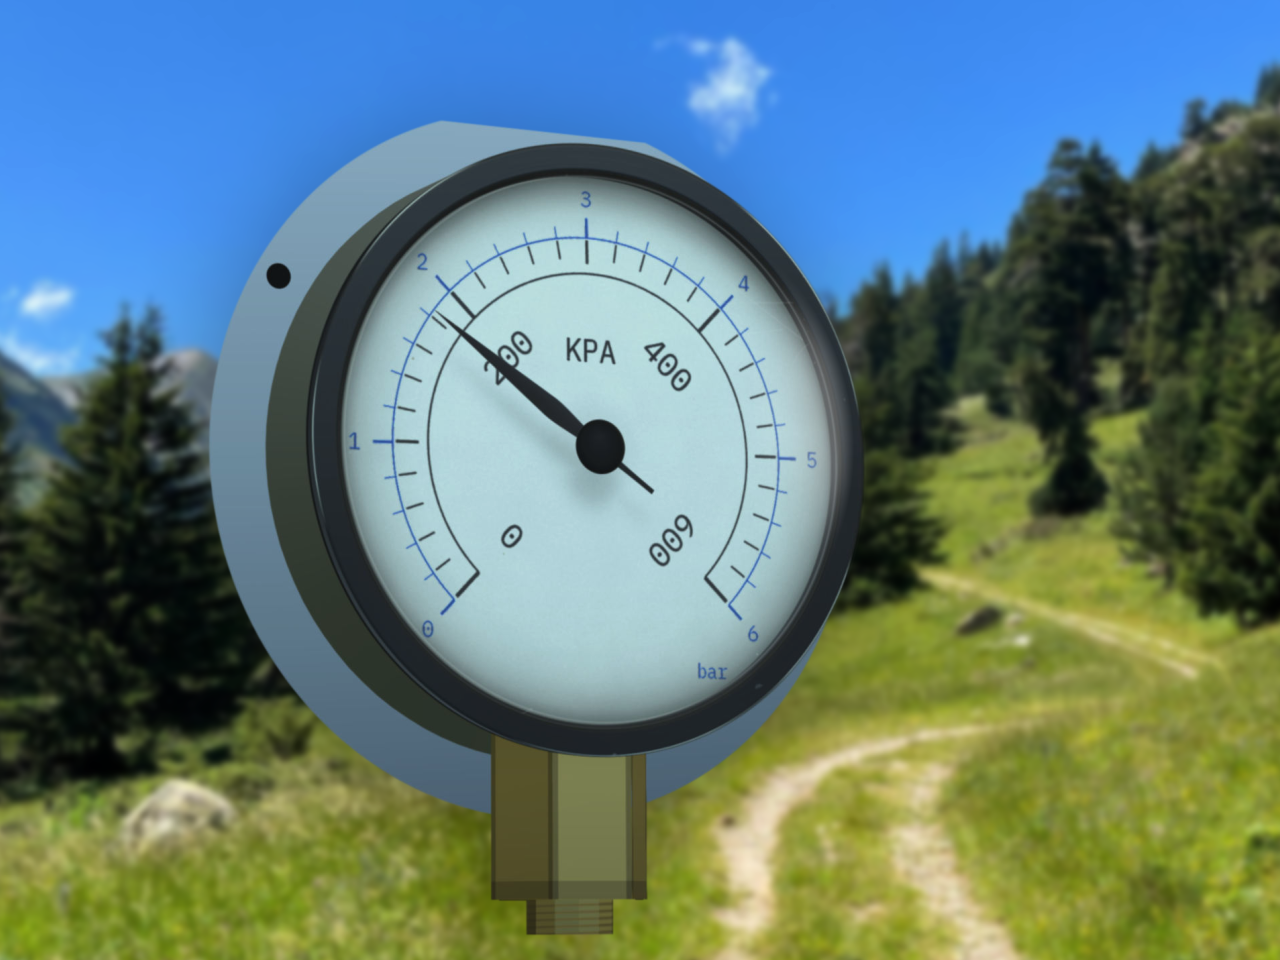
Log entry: 180
